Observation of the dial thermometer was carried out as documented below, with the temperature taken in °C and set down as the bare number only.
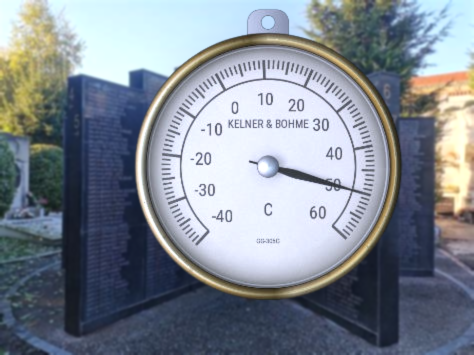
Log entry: 50
